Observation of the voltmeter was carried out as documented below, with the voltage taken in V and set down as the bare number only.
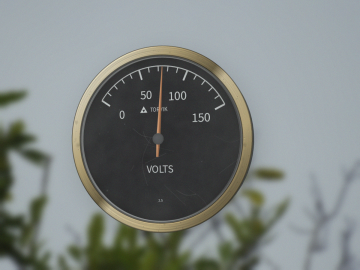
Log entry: 75
